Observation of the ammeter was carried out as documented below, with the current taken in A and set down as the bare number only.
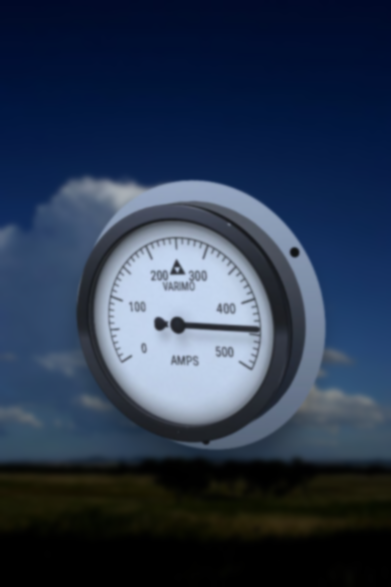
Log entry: 440
